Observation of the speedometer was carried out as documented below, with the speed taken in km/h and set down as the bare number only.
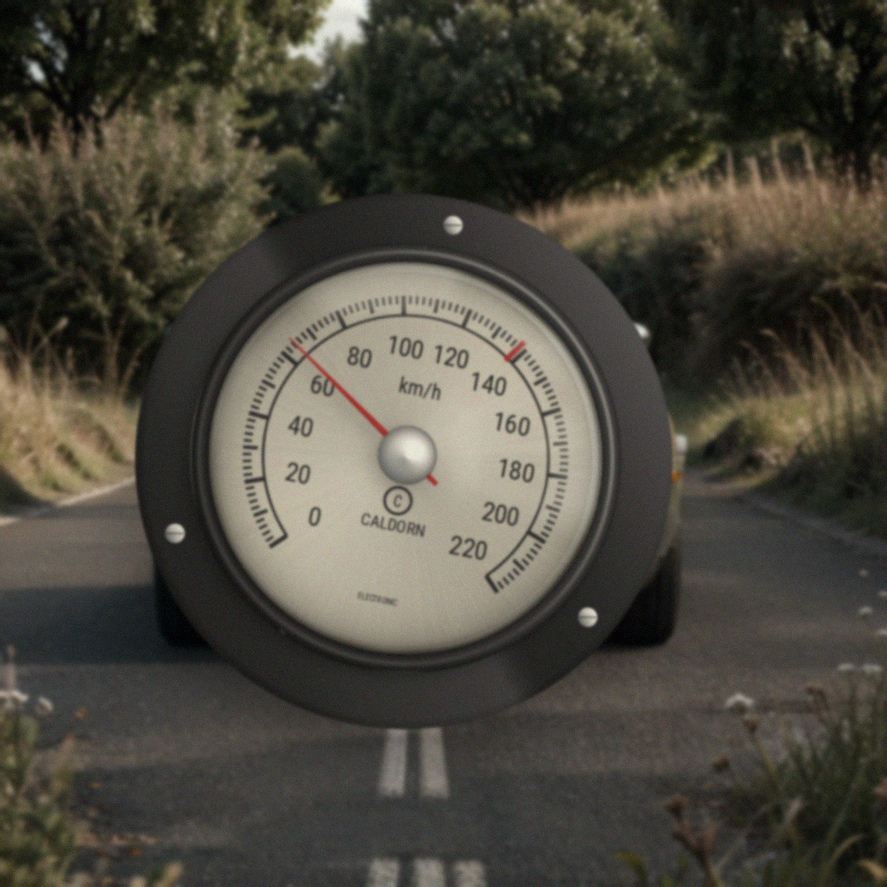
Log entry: 64
